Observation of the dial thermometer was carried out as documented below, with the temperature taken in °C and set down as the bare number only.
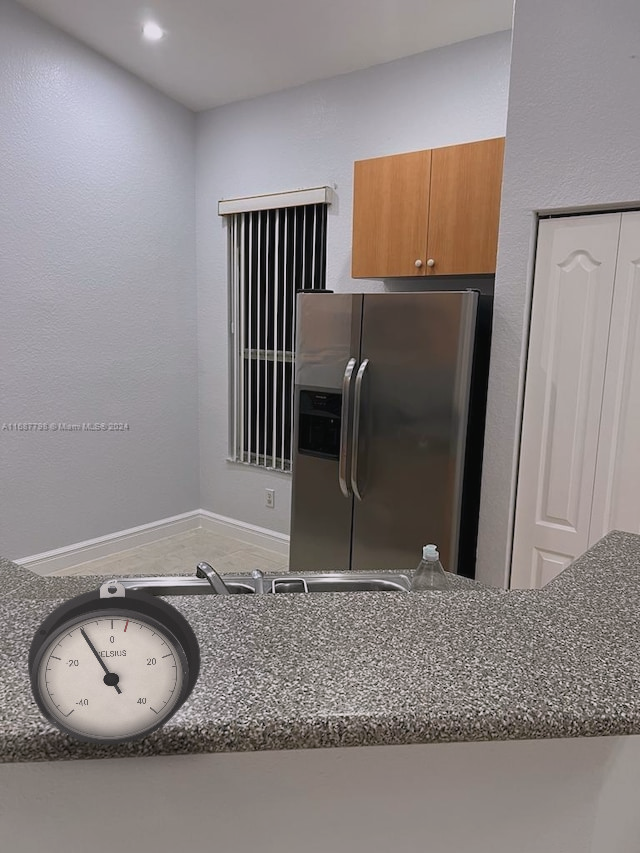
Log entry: -8
